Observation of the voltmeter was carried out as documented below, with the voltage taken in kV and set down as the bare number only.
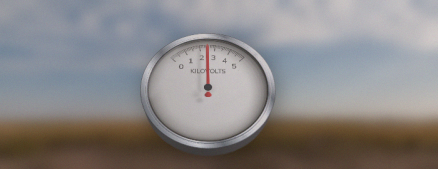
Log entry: 2.5
